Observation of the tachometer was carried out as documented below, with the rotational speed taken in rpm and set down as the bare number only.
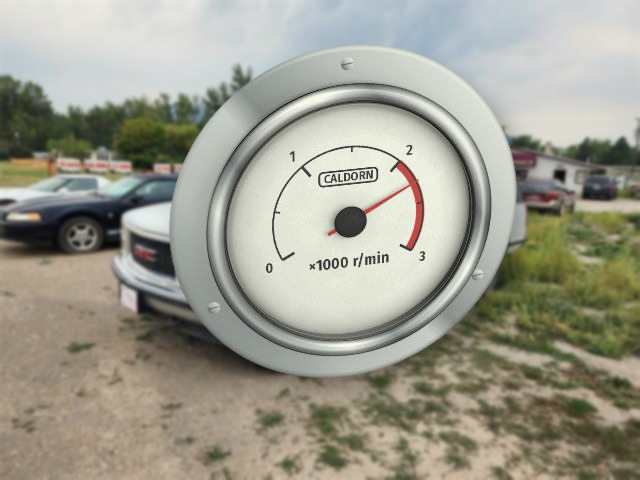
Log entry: 2250
